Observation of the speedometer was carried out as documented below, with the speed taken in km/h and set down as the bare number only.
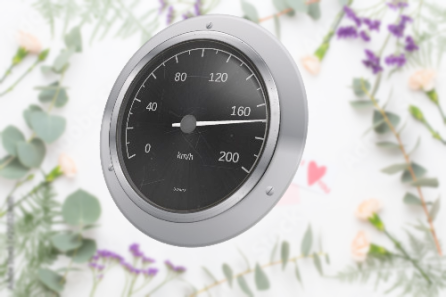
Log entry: 170
